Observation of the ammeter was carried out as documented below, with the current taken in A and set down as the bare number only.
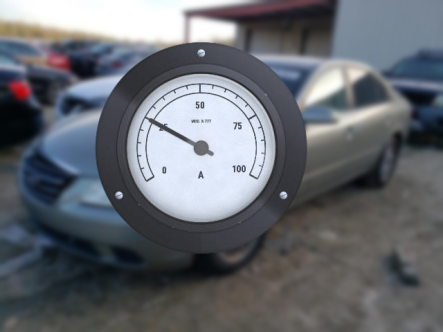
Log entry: 25
